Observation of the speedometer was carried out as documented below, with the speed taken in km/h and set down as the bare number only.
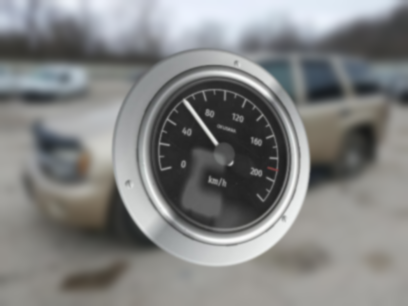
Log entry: 60
